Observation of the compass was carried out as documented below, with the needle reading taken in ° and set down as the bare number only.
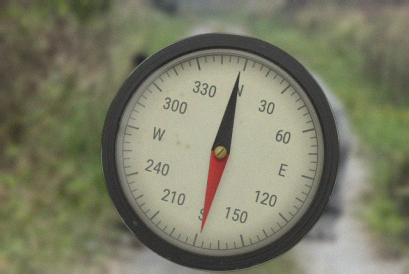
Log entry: 177.5
